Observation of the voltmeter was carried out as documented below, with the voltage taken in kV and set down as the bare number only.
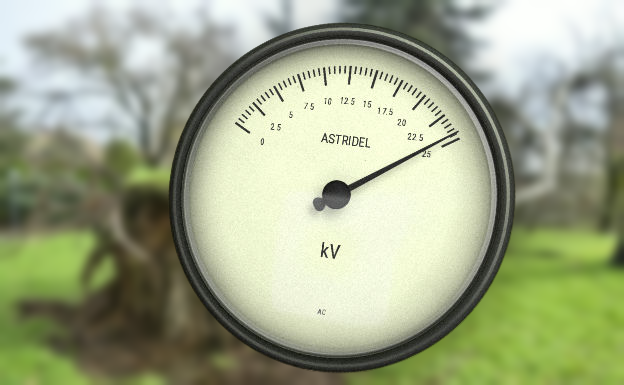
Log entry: 24.5
